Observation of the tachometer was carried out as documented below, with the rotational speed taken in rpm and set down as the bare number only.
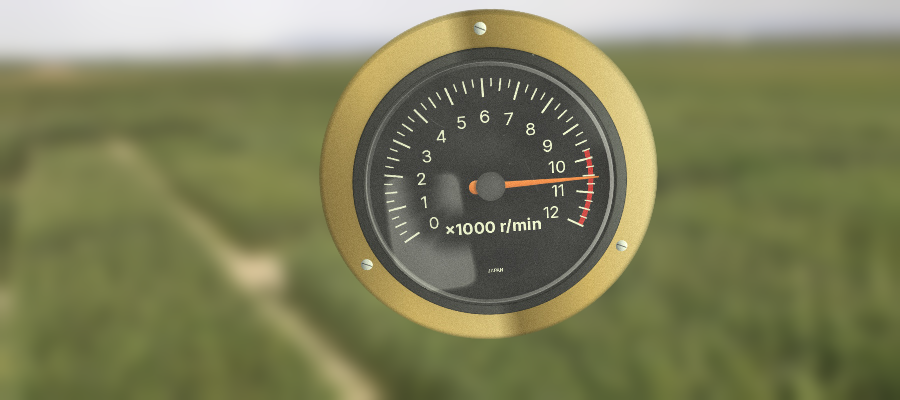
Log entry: 10500
